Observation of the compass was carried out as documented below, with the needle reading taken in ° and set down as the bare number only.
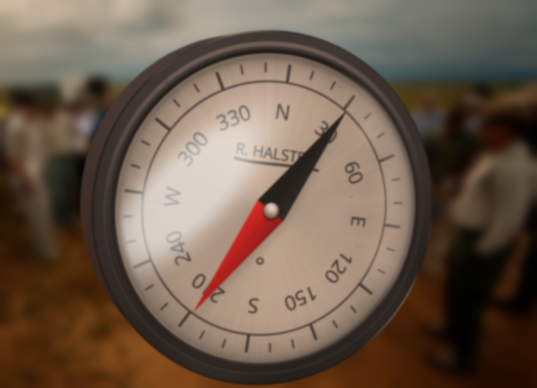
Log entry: 210
